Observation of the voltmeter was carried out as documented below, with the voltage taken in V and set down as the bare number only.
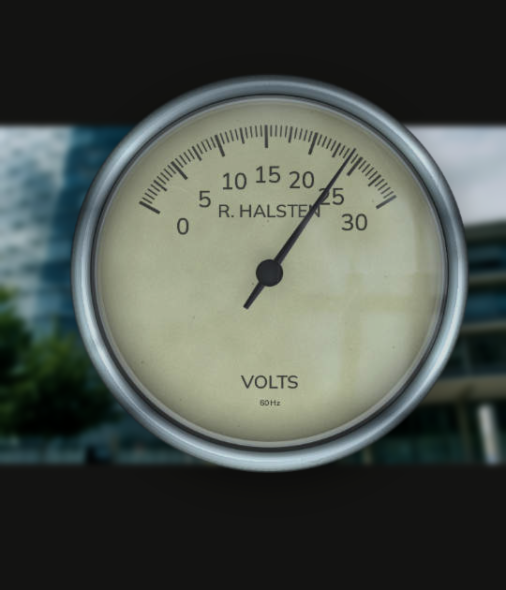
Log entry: 24
